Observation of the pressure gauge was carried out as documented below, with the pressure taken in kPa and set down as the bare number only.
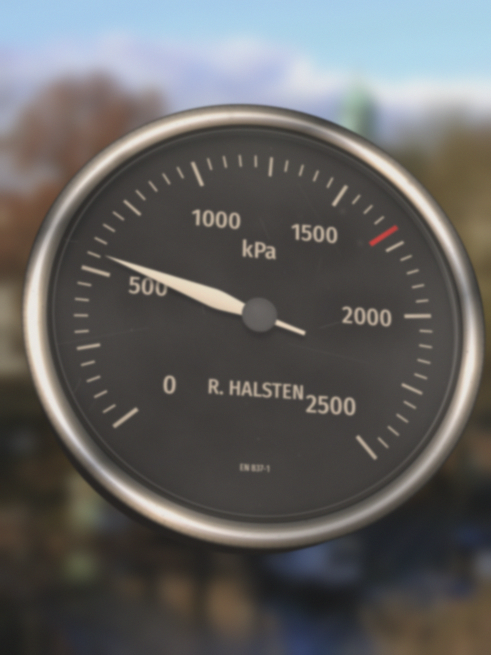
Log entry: 550
